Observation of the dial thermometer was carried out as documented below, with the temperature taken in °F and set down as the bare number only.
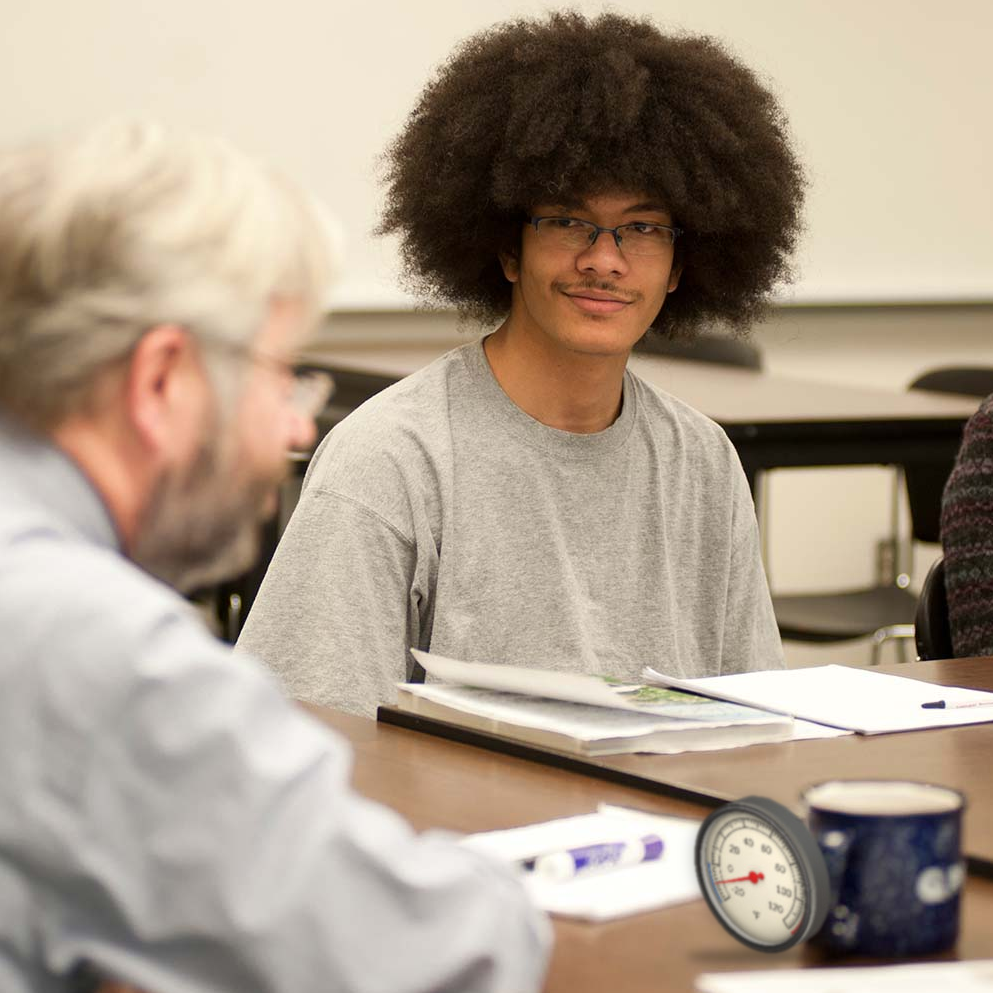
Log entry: -10
